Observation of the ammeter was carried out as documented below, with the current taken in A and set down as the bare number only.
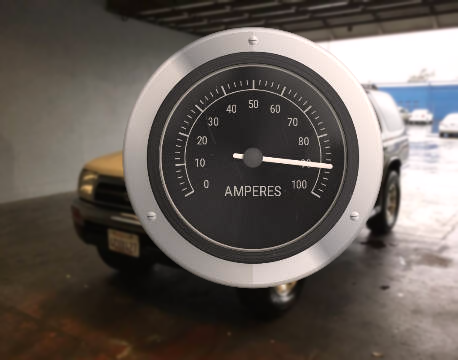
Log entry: 90
